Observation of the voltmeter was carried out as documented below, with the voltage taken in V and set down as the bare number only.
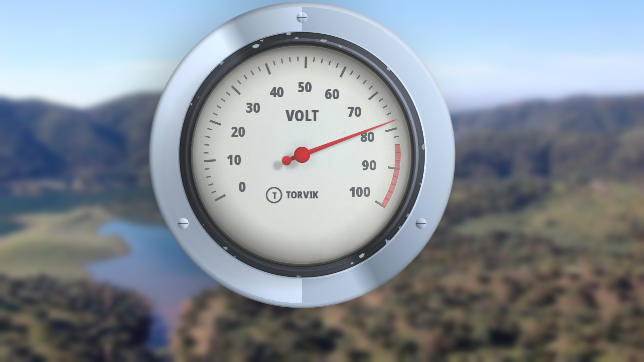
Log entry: 78
